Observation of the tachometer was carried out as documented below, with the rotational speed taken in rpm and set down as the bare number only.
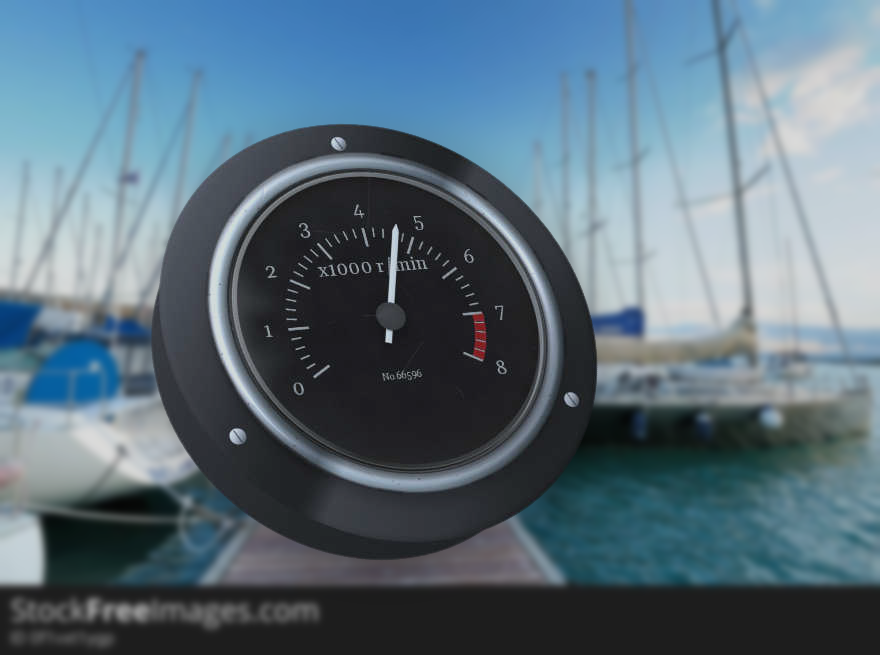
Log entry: 4600
